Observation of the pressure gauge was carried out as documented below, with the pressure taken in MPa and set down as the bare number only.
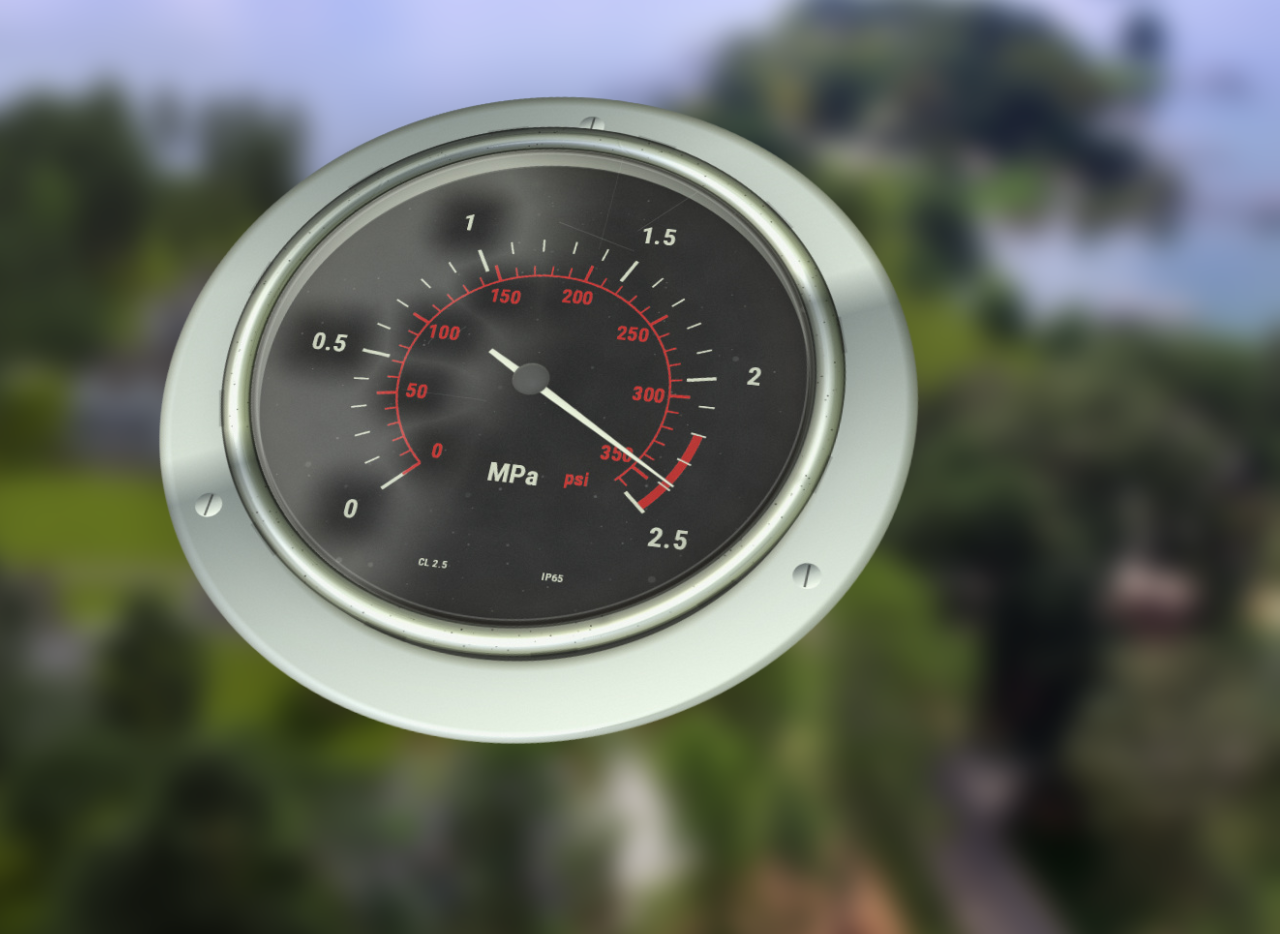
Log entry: 2.4
